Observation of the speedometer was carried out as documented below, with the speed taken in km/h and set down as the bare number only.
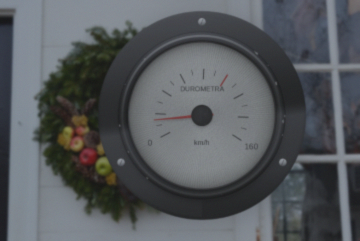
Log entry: 15
